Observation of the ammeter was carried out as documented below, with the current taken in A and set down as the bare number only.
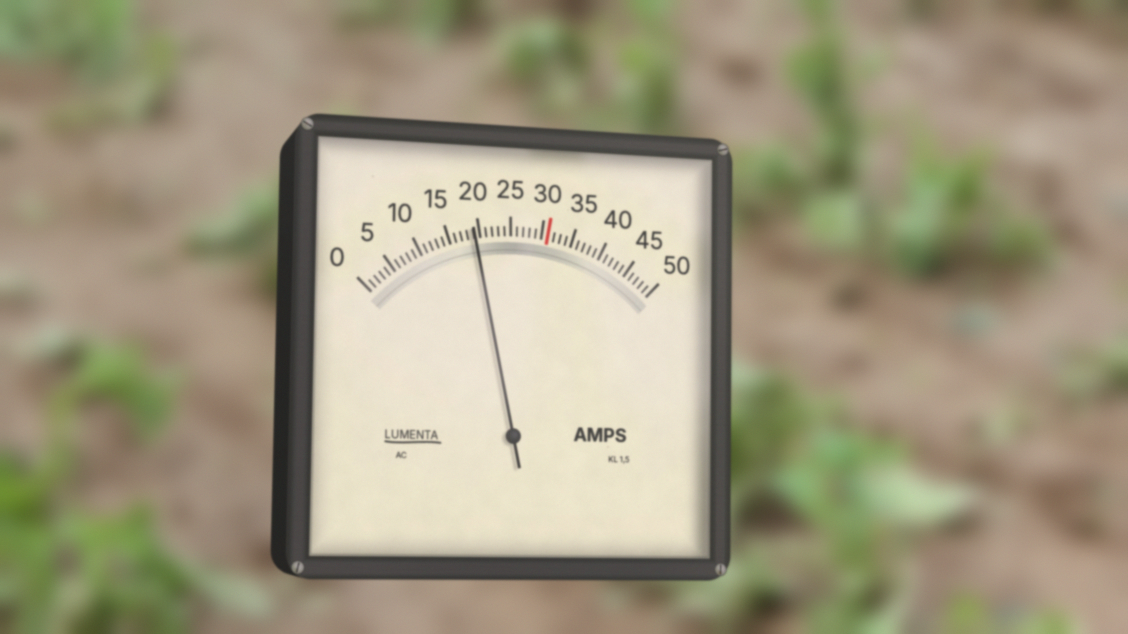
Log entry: 19
